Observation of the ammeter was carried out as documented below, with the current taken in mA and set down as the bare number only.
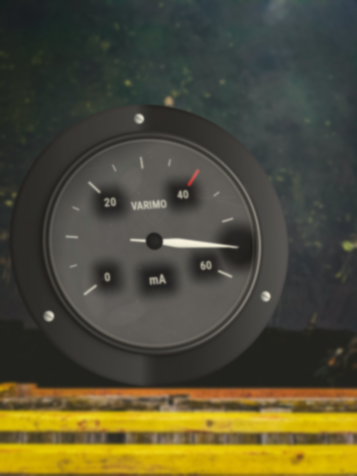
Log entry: 55
